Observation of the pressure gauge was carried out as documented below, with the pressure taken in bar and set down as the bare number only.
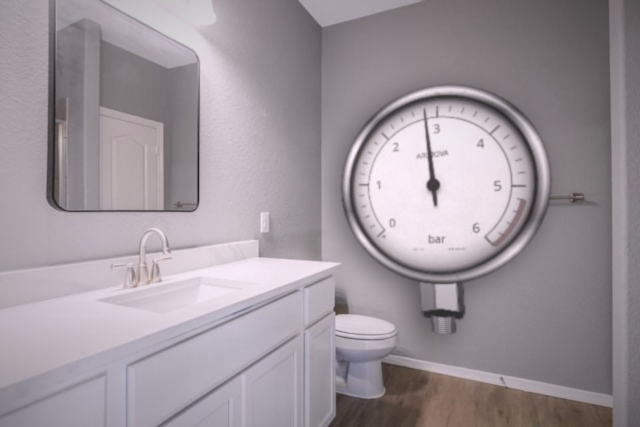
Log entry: 2.8
